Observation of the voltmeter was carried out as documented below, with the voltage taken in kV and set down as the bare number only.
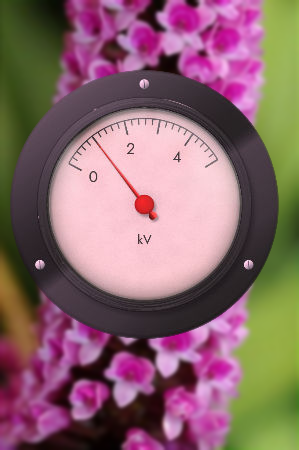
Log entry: 1
